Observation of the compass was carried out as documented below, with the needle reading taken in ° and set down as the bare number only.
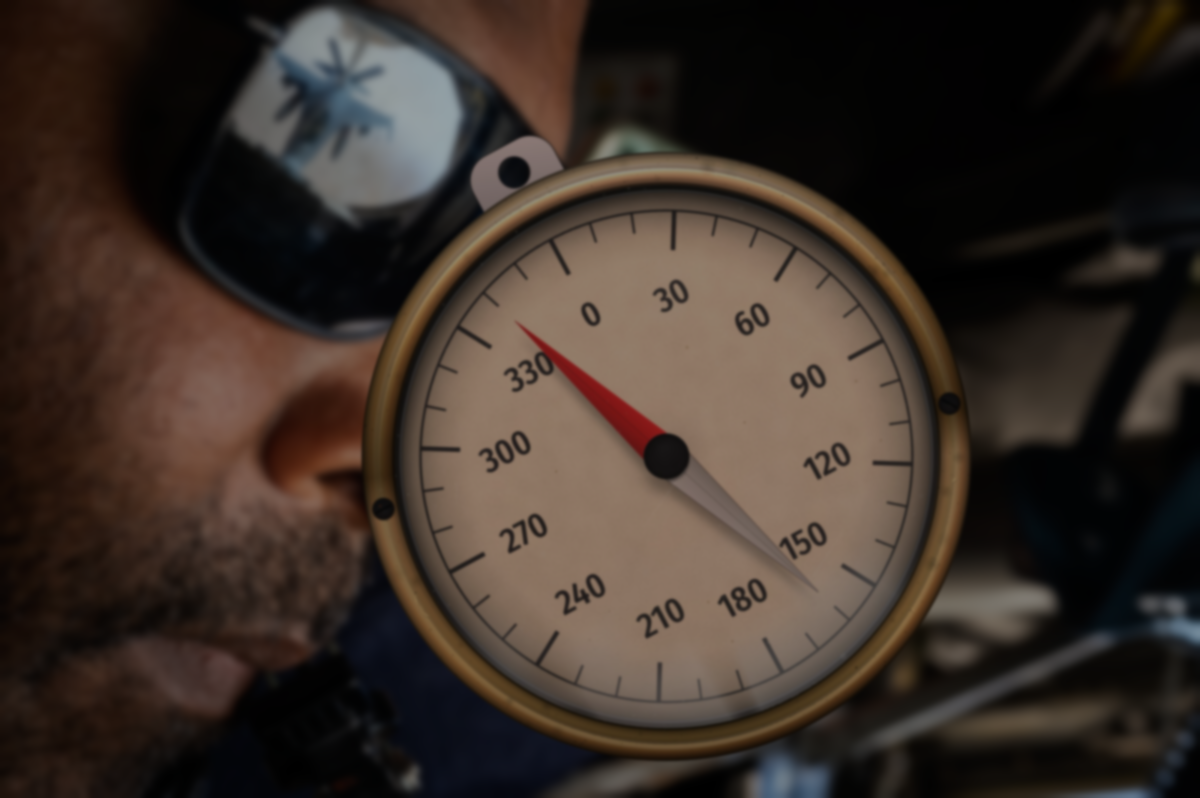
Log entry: 340
